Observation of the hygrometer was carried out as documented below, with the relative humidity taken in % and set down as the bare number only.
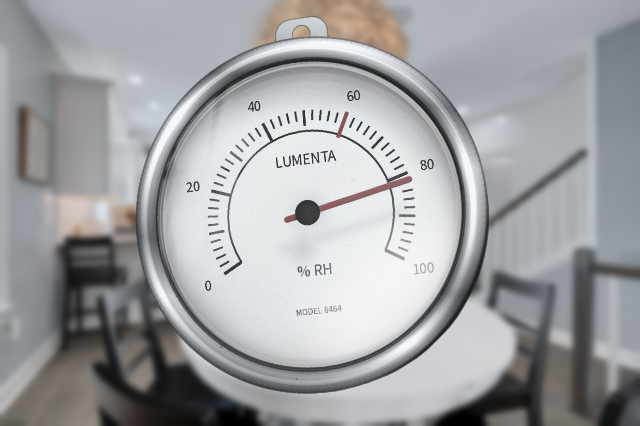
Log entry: 82
